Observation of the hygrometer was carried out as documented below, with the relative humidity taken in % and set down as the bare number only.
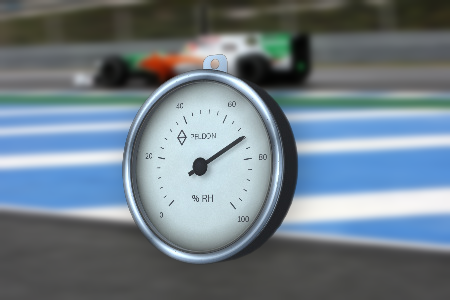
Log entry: 72
